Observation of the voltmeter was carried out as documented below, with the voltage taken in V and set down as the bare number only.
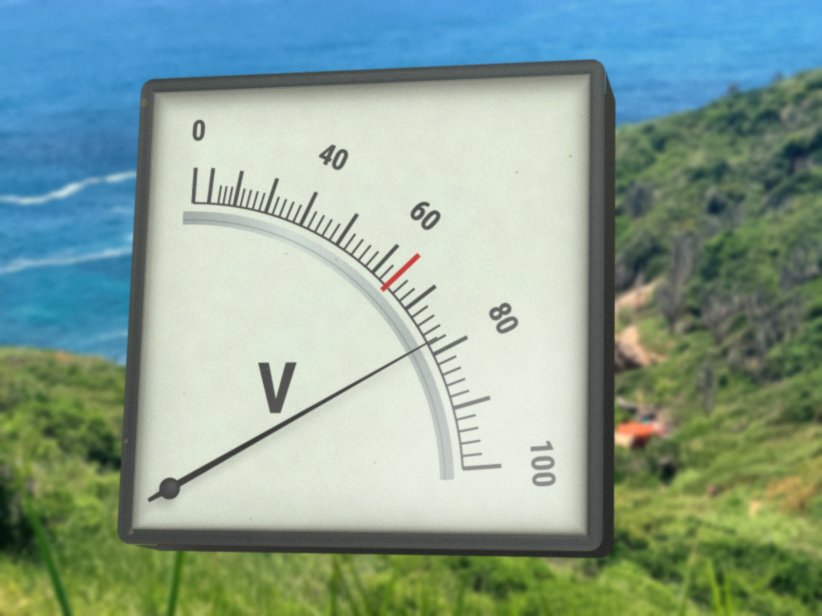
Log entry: 78
